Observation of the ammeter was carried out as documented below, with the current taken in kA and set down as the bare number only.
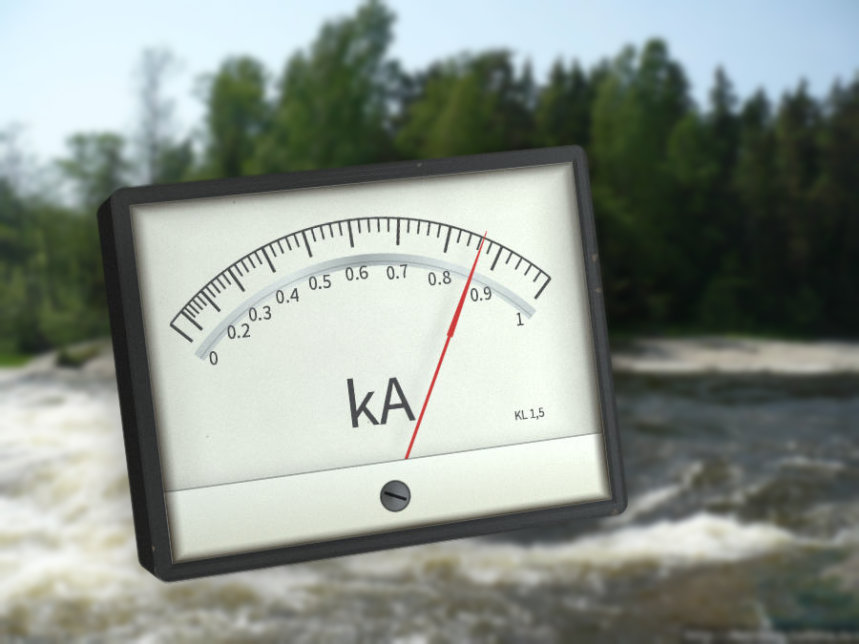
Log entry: 0.86
